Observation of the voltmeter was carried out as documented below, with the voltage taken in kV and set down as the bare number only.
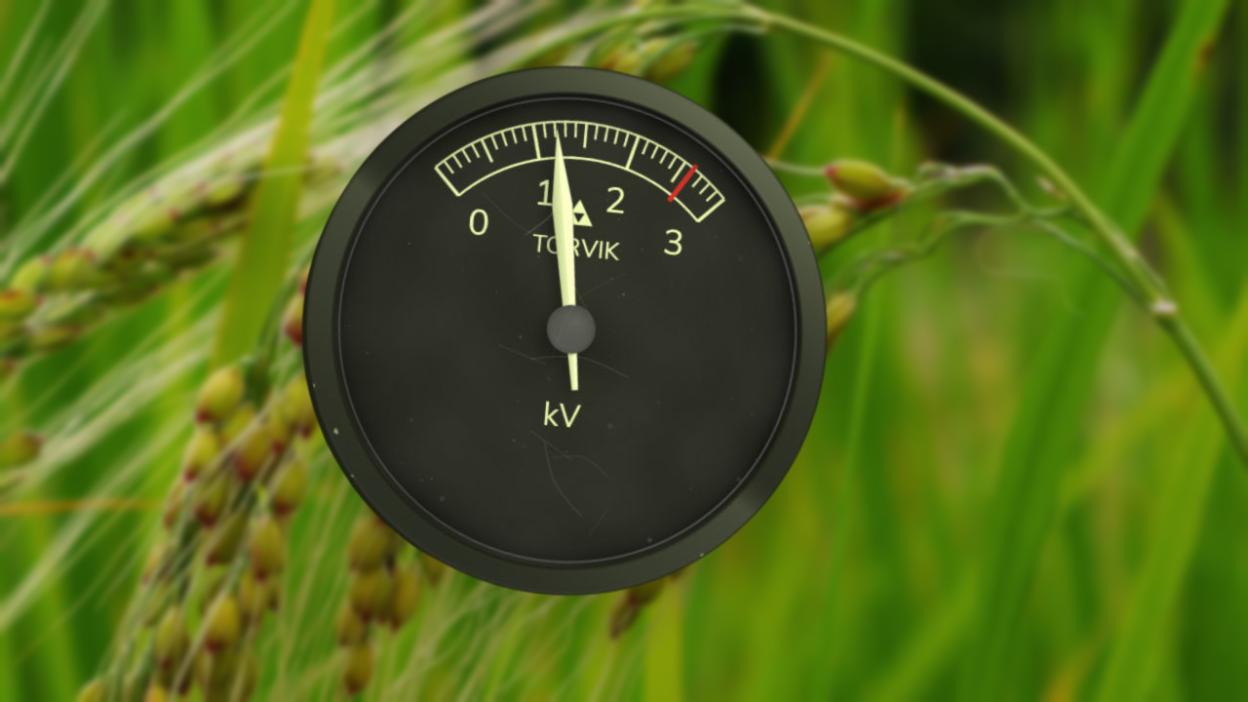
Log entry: 1.2
